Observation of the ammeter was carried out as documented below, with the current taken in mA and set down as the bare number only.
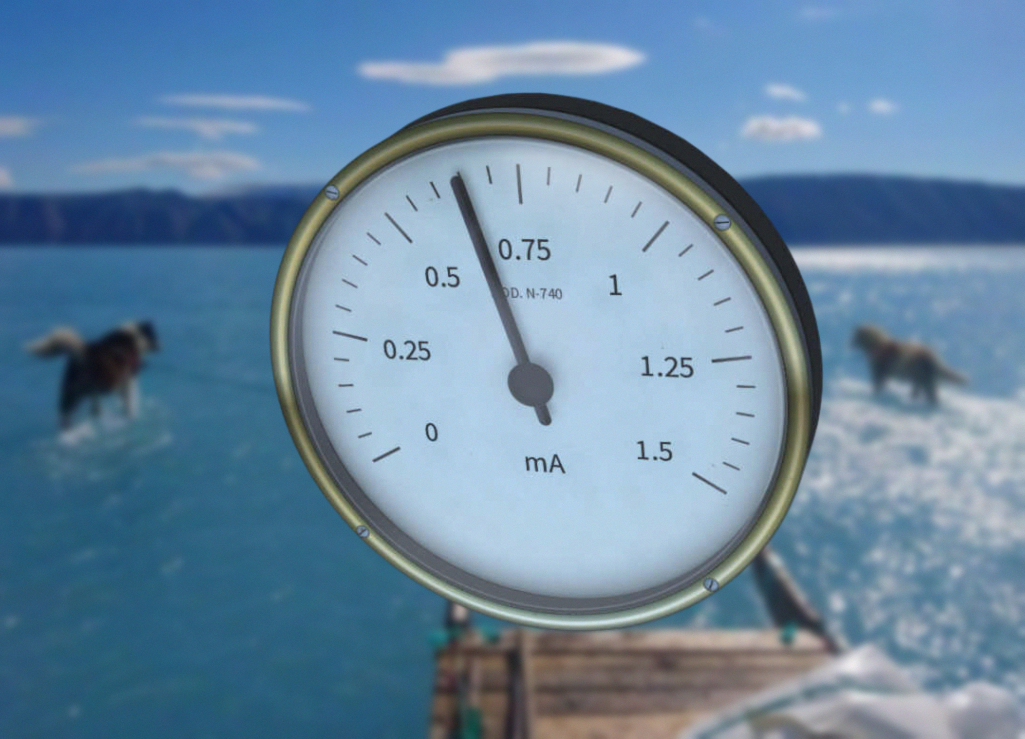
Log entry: 0.65
